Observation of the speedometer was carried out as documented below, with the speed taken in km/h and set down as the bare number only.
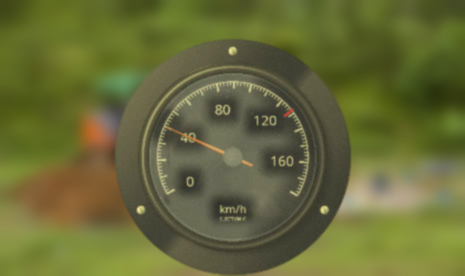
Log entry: 40
